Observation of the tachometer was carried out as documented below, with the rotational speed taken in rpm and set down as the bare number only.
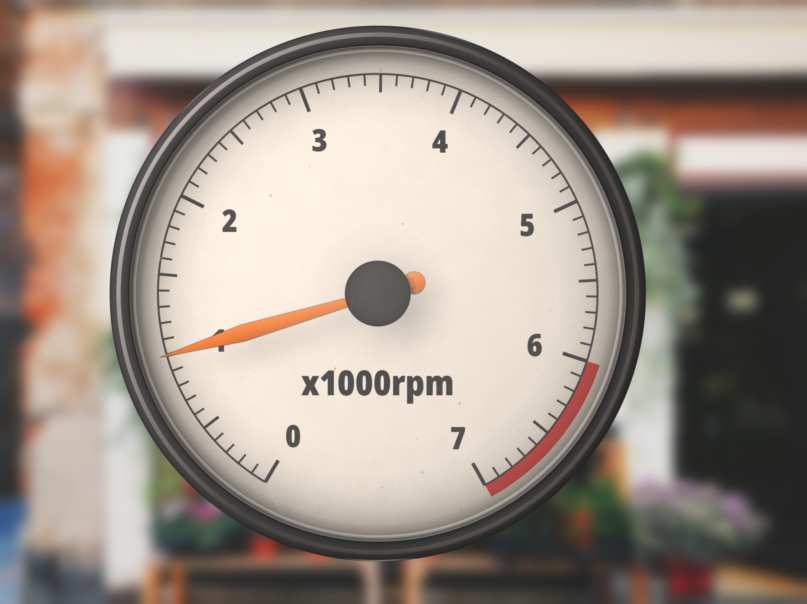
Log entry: 1000
